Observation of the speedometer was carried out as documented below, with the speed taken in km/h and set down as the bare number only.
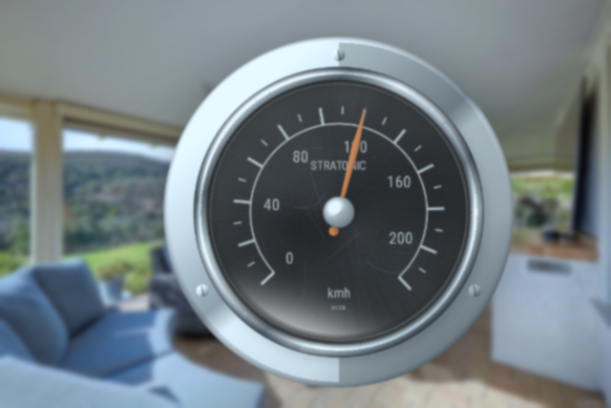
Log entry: 120
